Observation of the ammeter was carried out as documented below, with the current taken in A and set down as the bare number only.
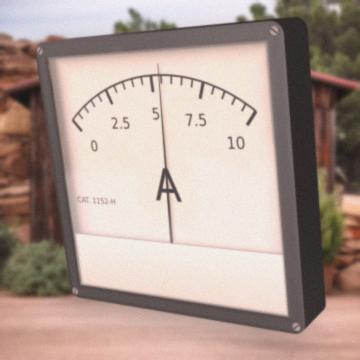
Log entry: 5.5
